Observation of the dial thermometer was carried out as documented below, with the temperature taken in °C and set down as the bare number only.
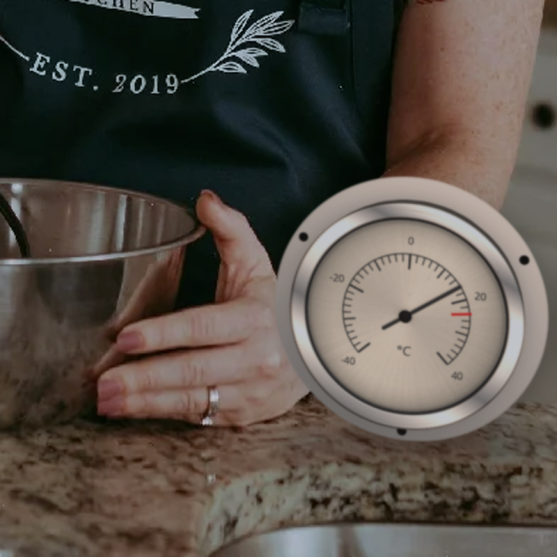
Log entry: 16
